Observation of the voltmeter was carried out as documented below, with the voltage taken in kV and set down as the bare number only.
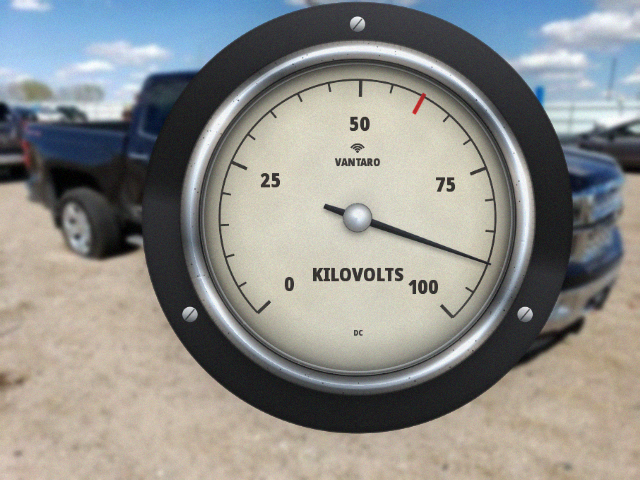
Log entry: 90
